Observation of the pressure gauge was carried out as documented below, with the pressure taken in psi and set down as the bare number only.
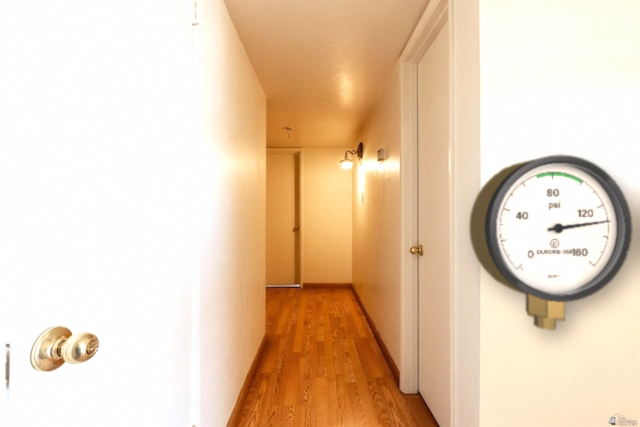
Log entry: 130
